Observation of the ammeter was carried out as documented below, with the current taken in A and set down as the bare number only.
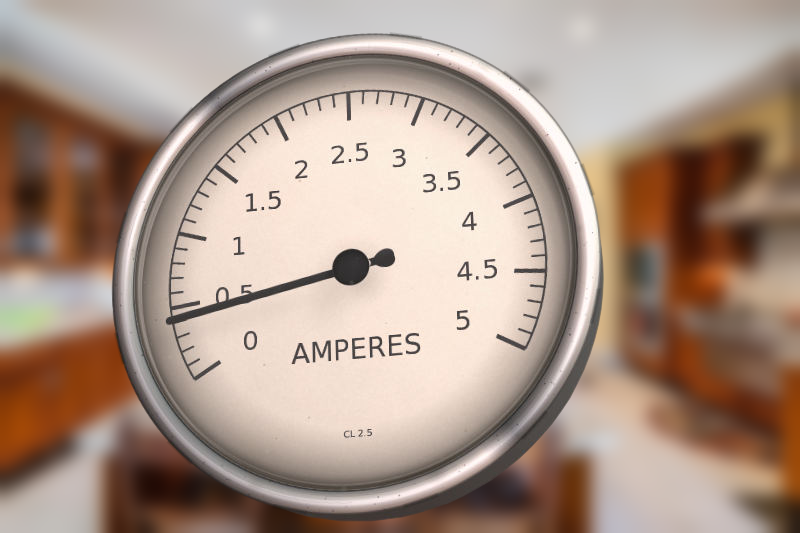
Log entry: 0.4
